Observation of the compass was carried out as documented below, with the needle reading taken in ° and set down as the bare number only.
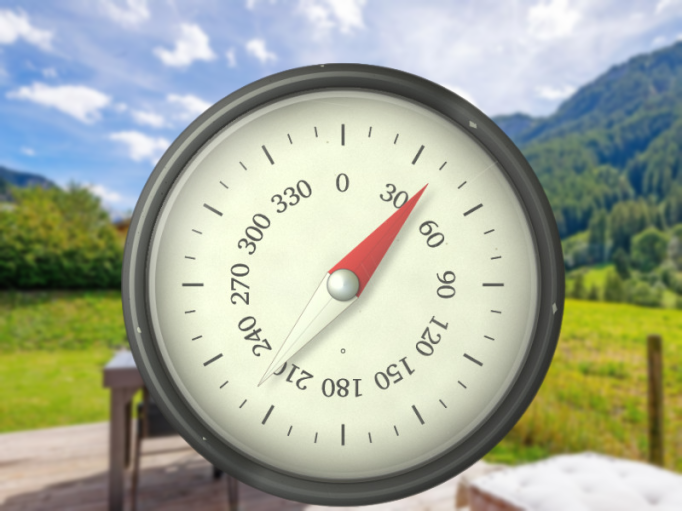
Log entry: 40
